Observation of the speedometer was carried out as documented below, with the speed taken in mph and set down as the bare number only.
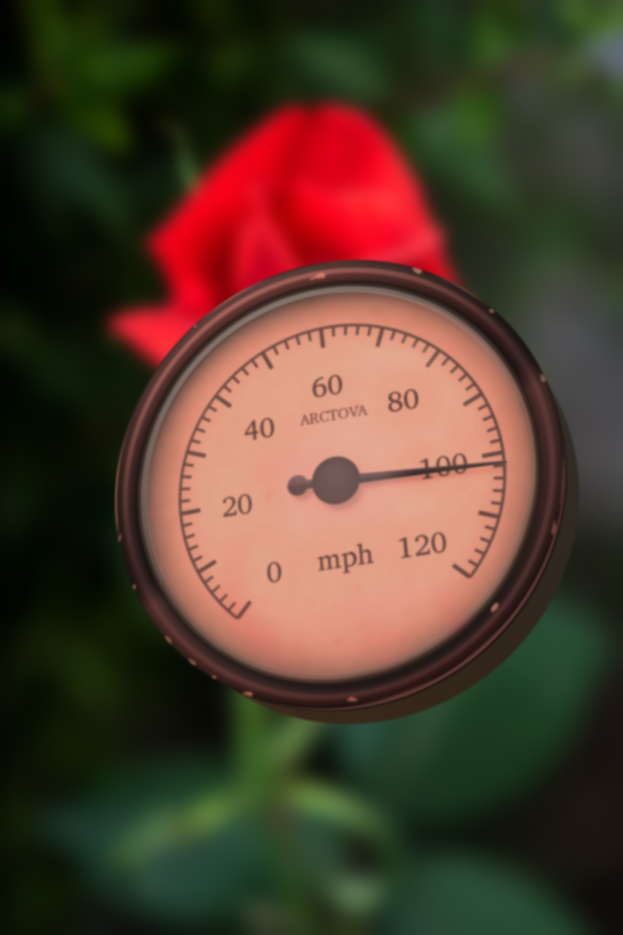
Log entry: 102
